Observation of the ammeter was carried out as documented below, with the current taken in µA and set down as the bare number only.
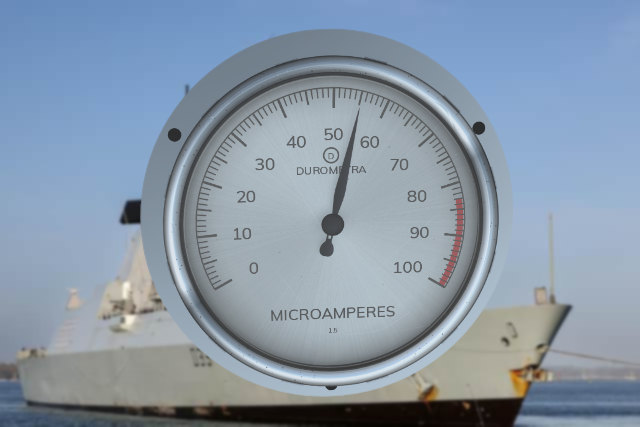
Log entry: 55
